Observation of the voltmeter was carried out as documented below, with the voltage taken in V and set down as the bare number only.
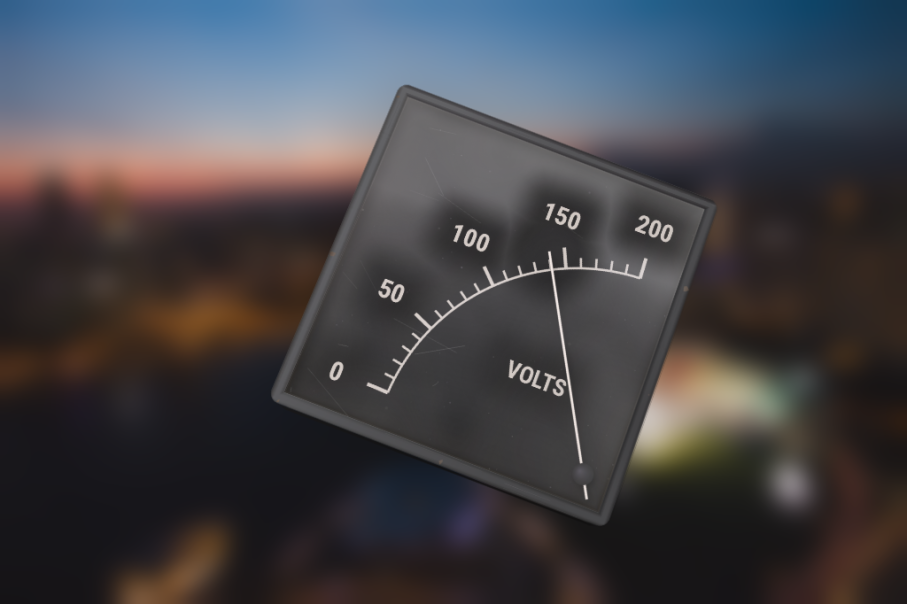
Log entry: 140
